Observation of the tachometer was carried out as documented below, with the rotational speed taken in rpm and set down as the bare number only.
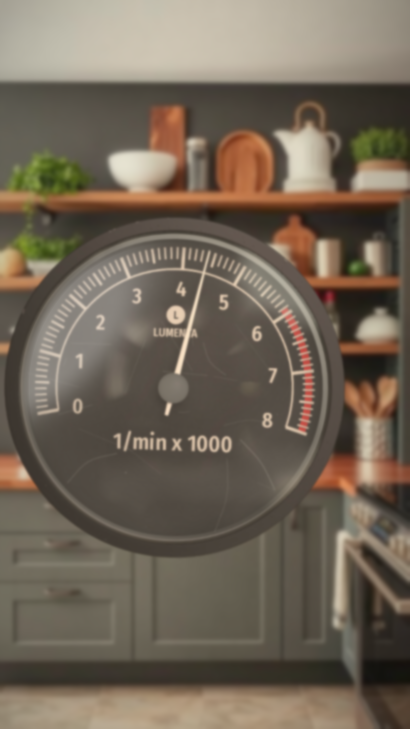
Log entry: 4400
